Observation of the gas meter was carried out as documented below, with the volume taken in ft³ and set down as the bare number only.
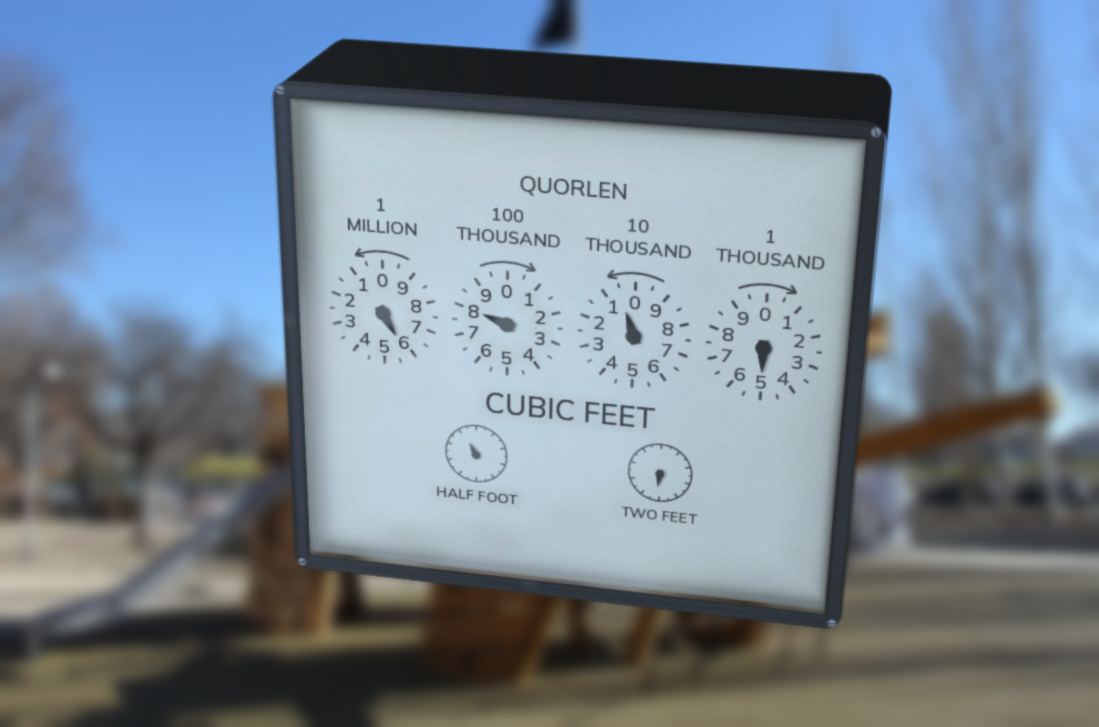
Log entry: 580500
